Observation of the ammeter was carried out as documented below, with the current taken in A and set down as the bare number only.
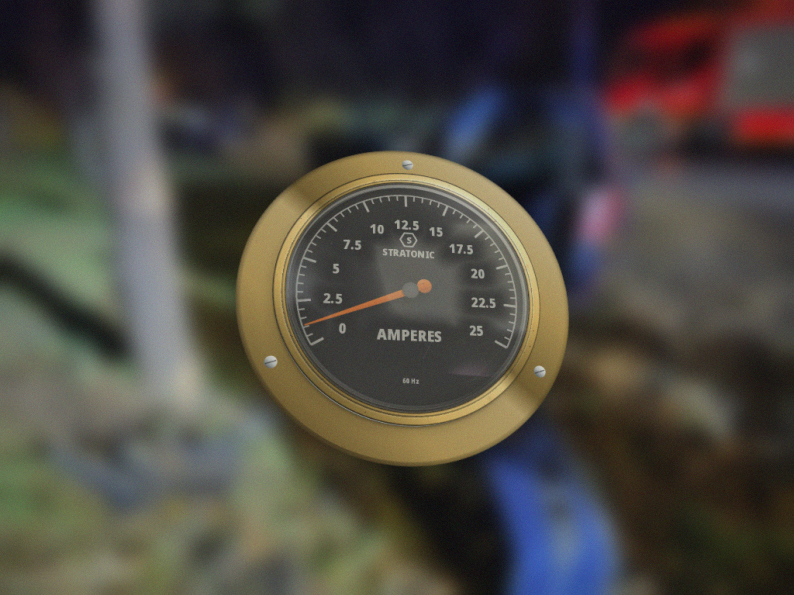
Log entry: 1
